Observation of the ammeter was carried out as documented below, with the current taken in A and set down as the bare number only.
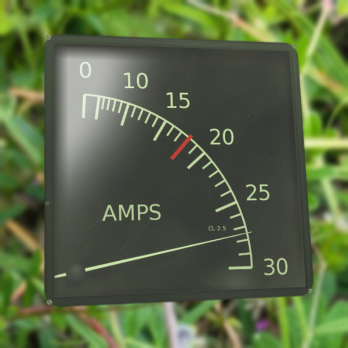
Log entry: 27.5
